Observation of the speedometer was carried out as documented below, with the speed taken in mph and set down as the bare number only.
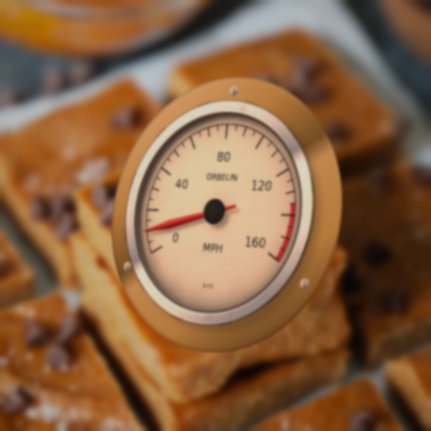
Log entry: 10
